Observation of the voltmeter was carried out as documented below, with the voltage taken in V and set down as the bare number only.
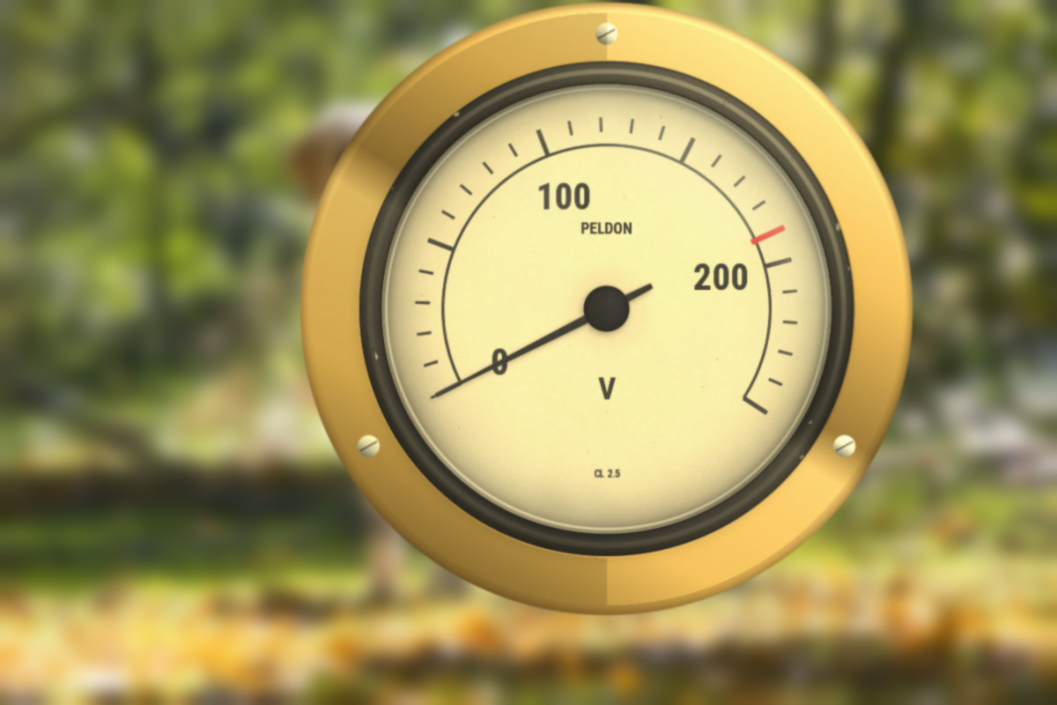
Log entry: 0
